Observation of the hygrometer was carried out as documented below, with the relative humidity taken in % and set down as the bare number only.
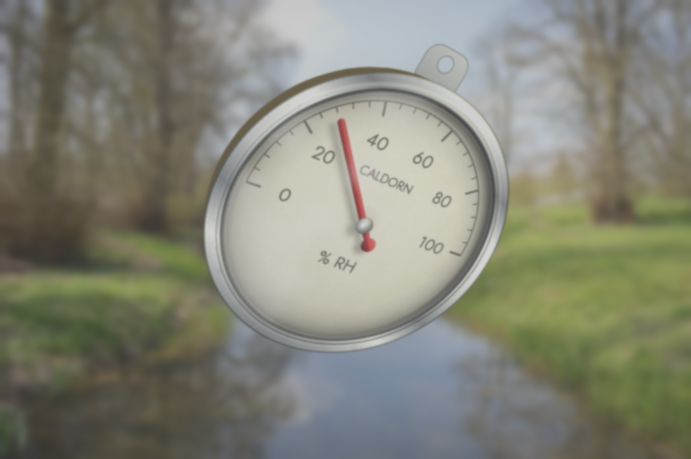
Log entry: 28
